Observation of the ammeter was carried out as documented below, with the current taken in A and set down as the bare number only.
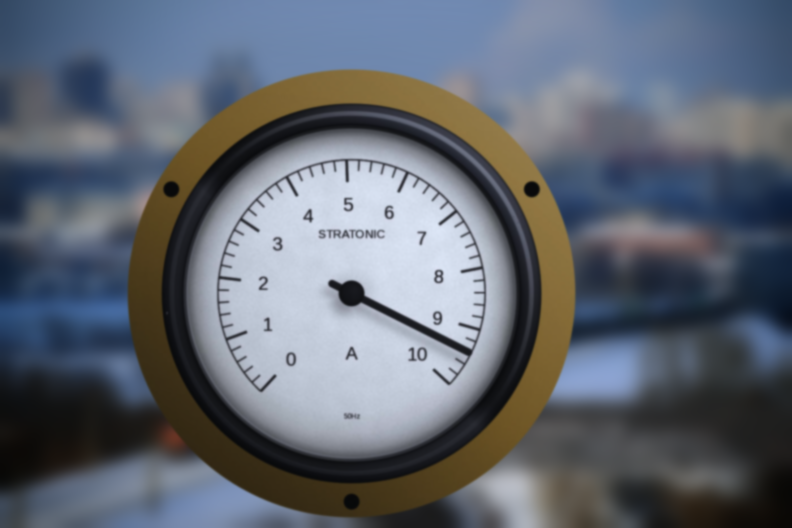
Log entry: 9.4
